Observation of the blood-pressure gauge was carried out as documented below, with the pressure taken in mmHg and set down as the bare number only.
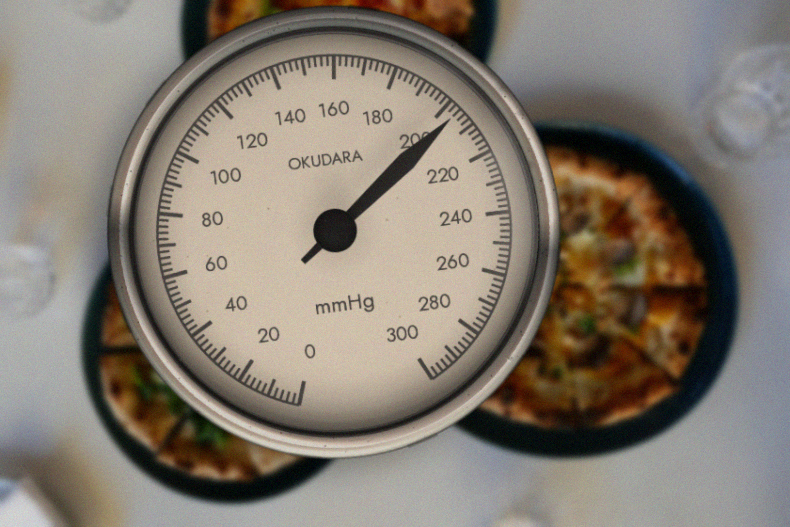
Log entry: 204
